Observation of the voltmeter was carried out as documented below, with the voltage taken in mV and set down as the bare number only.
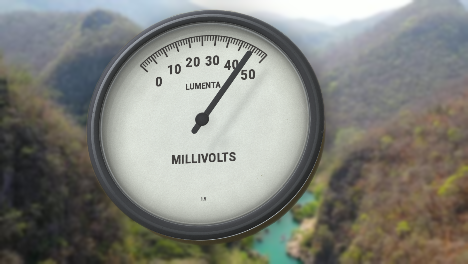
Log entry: 45
